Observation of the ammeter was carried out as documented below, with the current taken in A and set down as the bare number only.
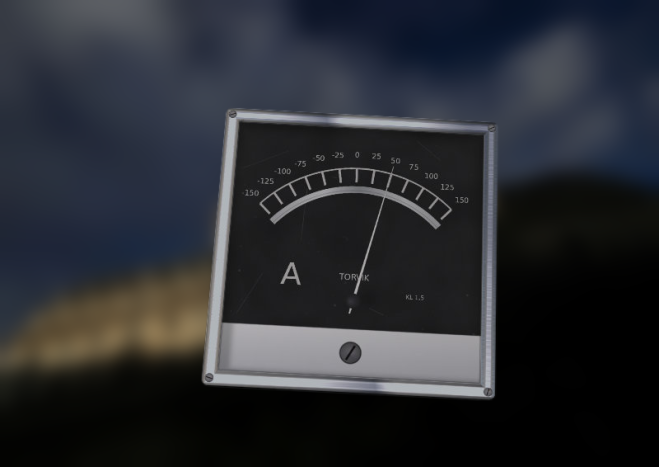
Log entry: 50
